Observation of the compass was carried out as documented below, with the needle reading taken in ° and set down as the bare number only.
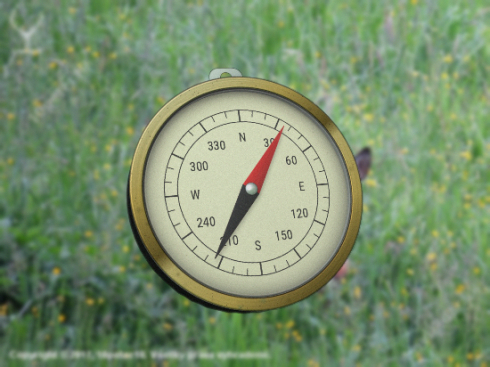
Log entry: 35
